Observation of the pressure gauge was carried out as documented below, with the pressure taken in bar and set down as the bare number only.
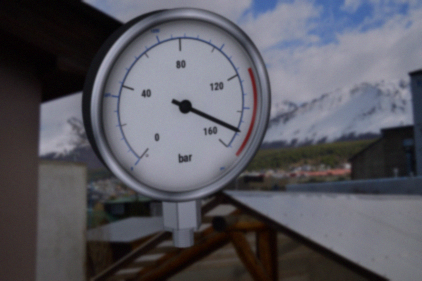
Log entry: 150
